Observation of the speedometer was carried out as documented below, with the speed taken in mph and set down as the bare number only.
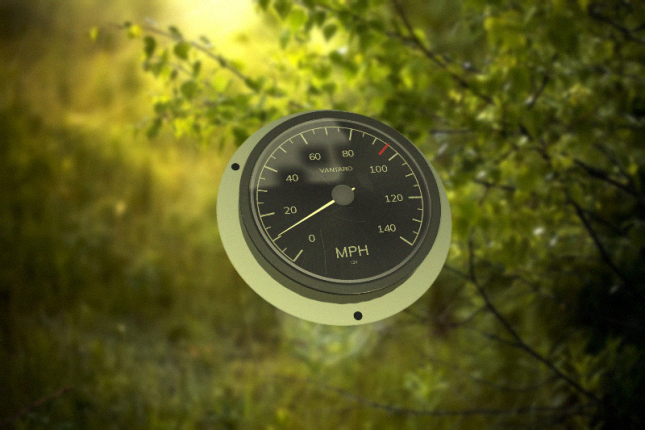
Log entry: 10
